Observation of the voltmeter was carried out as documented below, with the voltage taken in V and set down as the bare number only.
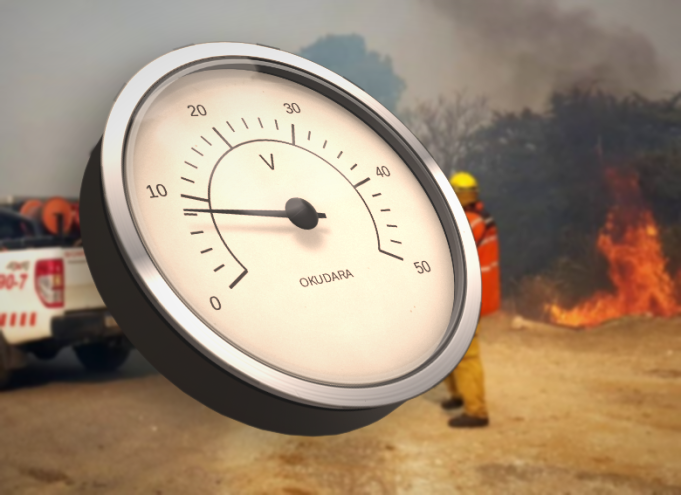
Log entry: 8
